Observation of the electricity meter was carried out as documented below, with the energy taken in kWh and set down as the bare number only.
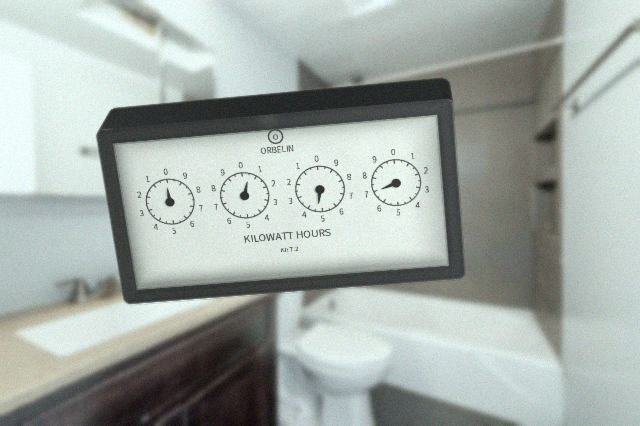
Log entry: 47
